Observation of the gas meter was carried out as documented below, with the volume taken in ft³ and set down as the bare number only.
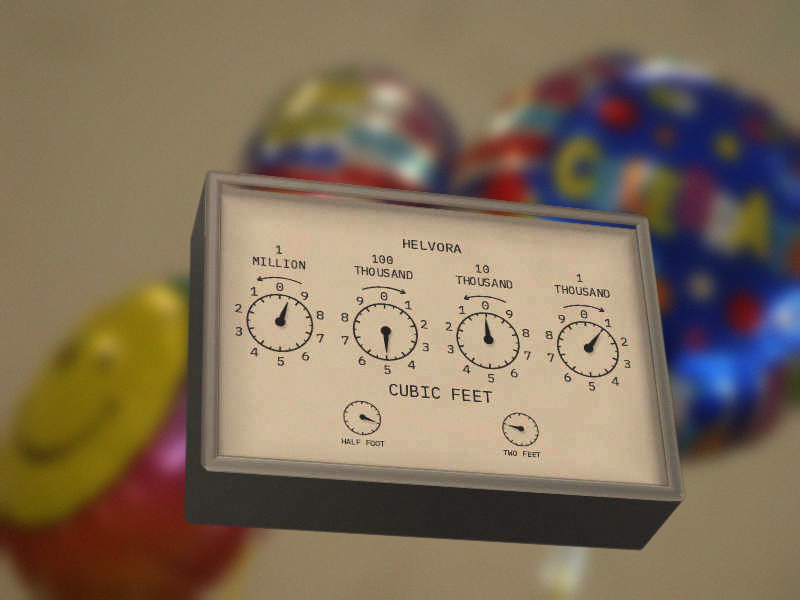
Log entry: 950100
